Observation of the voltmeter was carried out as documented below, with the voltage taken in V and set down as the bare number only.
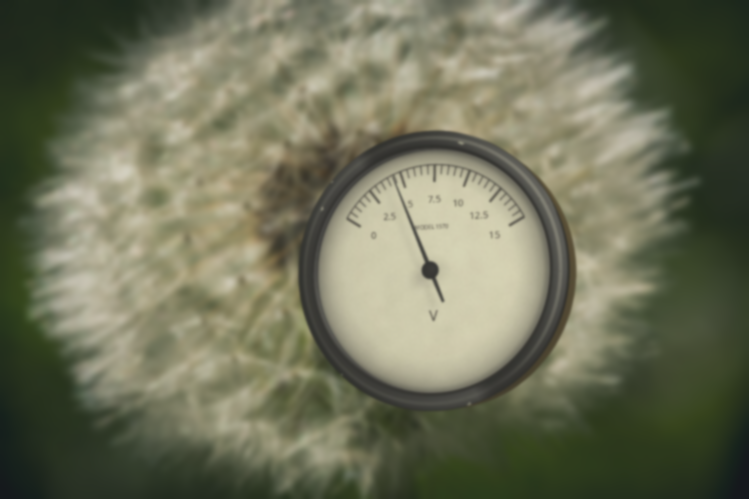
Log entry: 4.5
